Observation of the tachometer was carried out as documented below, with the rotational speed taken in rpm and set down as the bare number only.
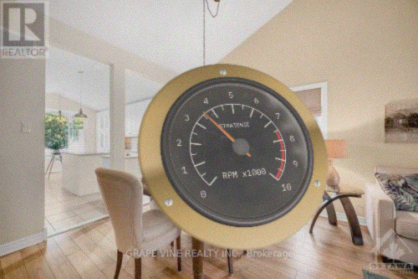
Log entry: 3500
